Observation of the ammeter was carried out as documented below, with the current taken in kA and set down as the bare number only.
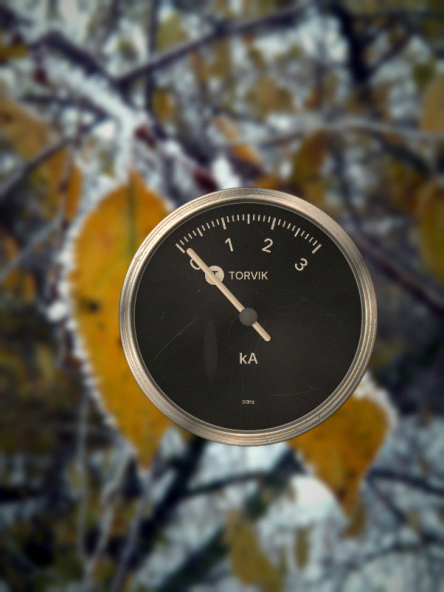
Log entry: 0.1
